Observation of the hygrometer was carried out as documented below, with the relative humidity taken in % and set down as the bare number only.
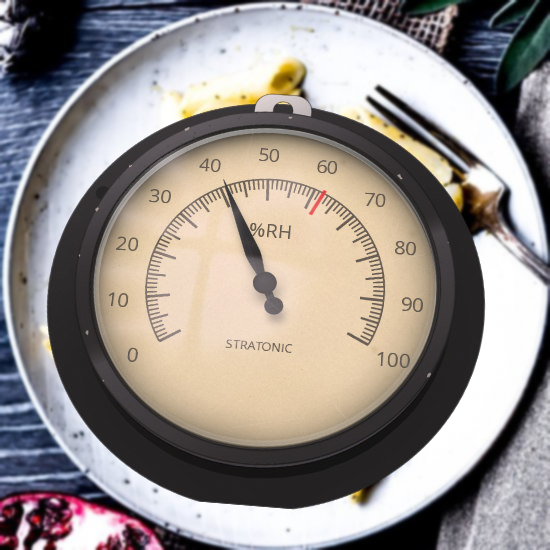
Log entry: 41
